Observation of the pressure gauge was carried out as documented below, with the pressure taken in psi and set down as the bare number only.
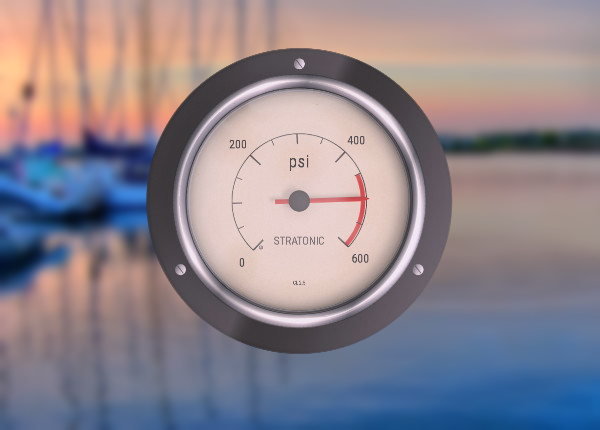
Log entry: 500
